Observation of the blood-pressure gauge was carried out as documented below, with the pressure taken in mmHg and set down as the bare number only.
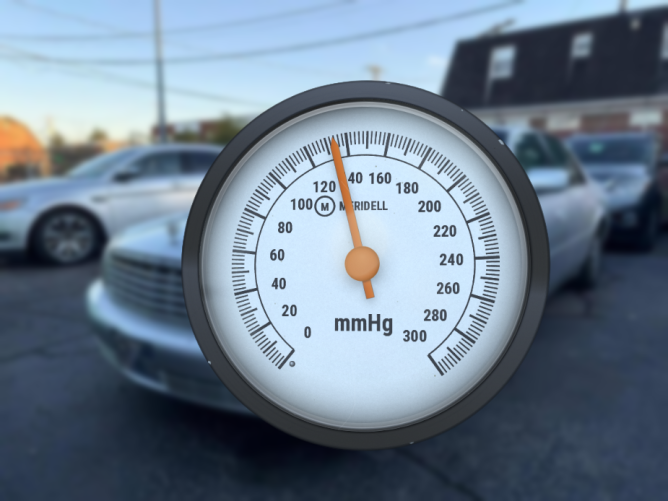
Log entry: 134
